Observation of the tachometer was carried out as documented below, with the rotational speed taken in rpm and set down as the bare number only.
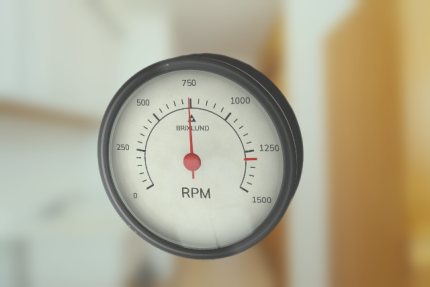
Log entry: 750
